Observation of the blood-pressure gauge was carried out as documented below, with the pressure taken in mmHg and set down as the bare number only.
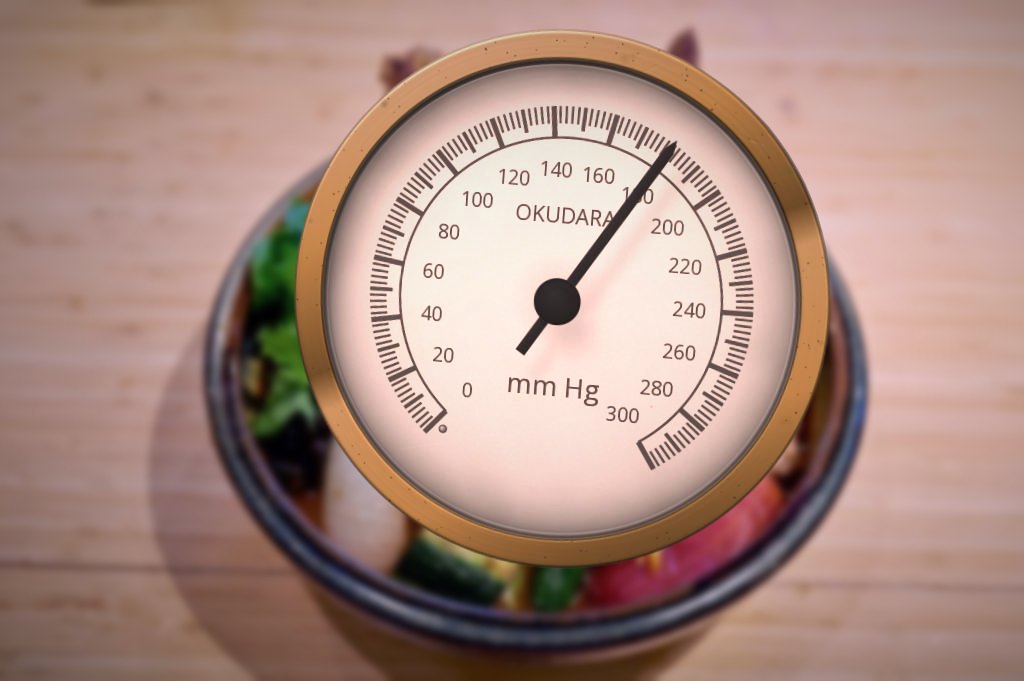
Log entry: 180
